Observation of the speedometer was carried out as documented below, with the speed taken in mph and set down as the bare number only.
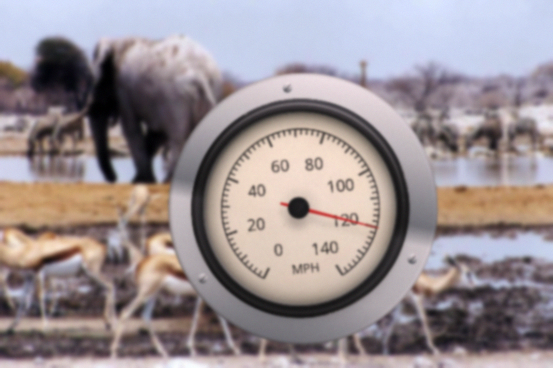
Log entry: 120
